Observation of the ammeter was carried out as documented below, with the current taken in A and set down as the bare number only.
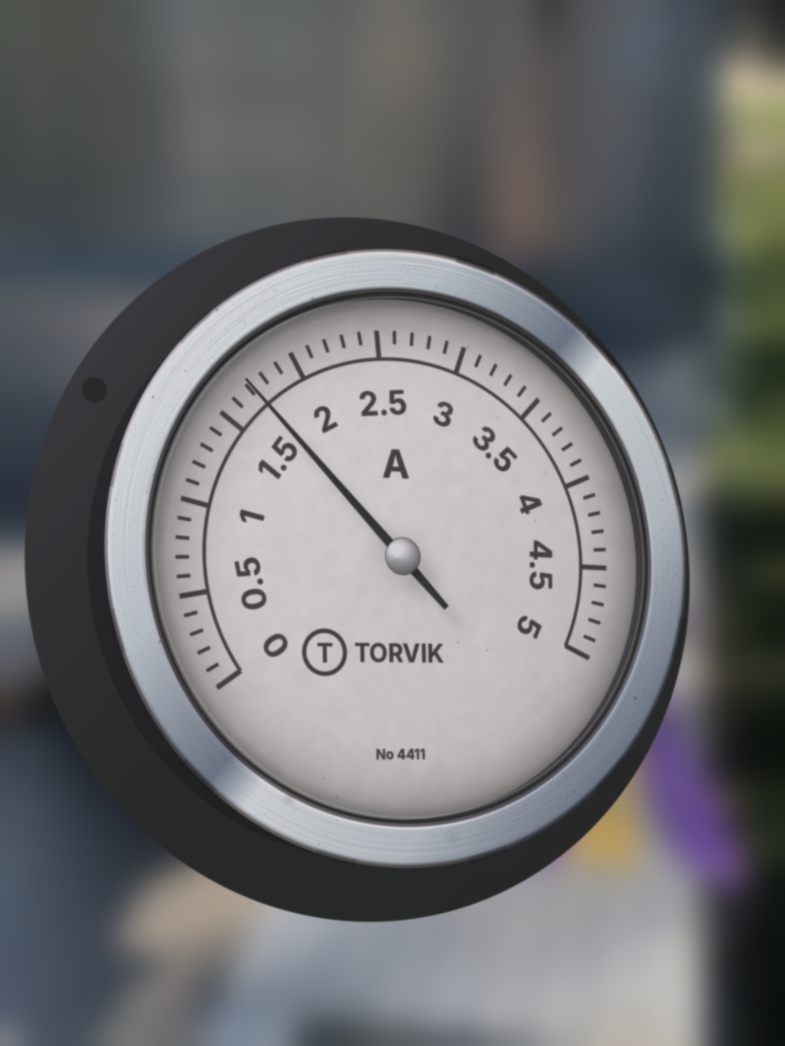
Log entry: 1.7
